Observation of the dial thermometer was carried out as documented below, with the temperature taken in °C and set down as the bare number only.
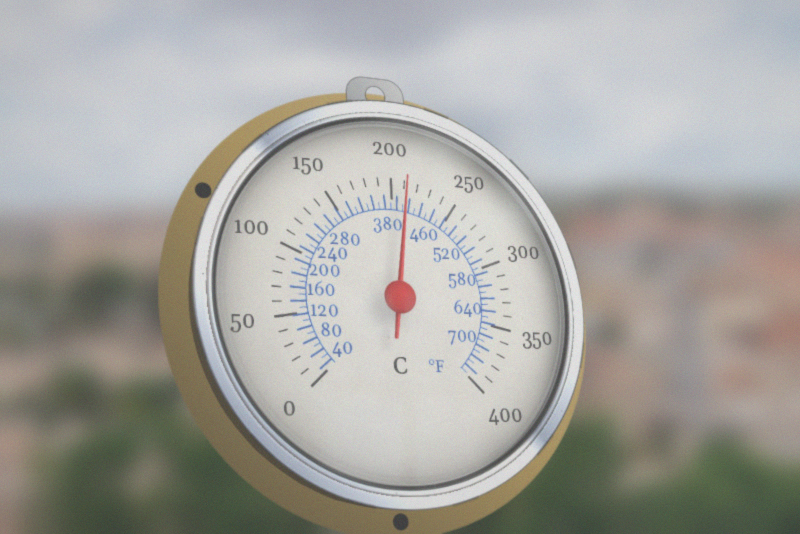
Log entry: 210
